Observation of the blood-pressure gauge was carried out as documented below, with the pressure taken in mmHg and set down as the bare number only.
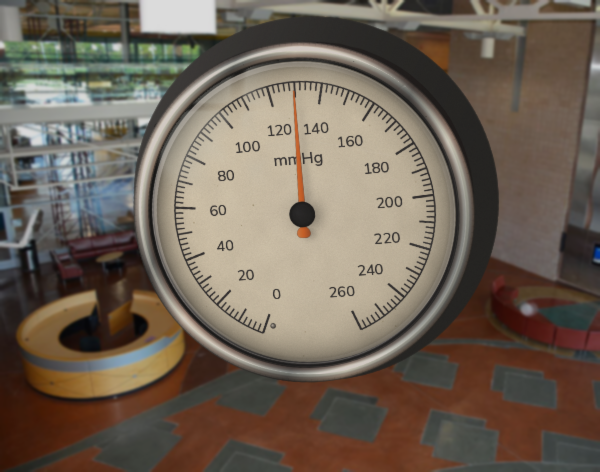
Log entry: 130
